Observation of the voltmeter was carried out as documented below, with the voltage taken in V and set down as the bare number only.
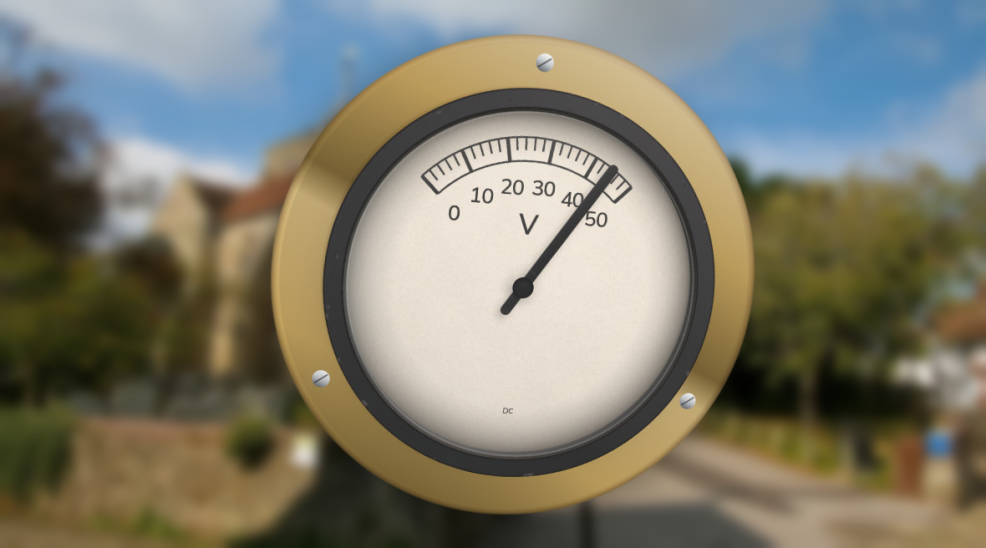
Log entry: 44
